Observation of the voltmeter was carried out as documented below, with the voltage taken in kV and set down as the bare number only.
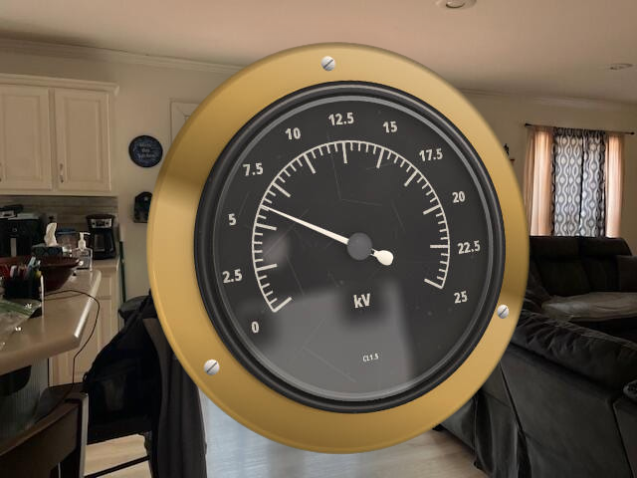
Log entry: 6
